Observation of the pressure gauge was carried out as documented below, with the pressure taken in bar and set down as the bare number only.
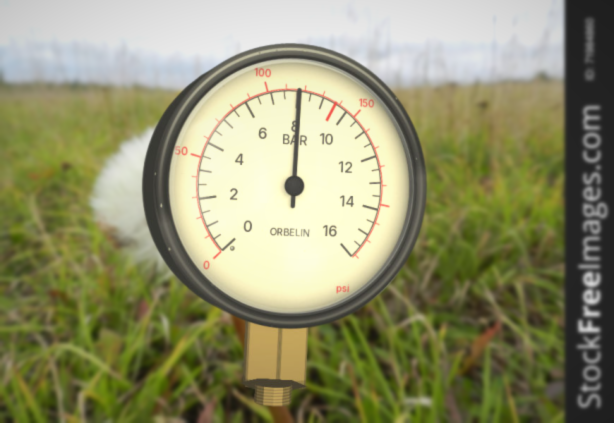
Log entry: 8
